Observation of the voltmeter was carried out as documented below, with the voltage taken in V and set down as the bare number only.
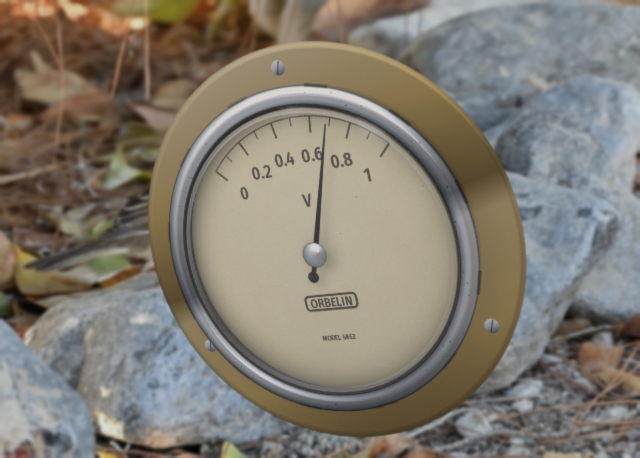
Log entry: 0.7
